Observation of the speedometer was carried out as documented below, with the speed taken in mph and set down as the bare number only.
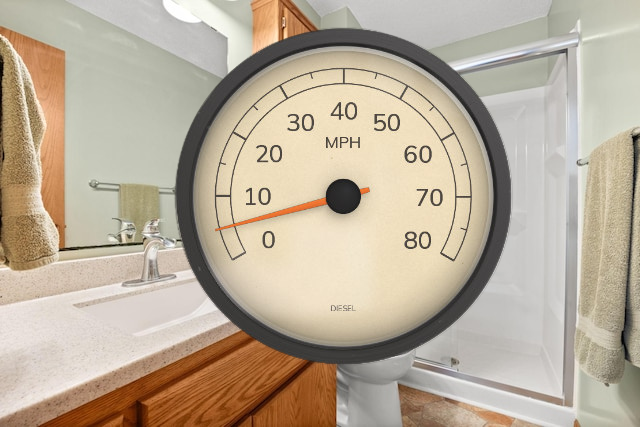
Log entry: 5
